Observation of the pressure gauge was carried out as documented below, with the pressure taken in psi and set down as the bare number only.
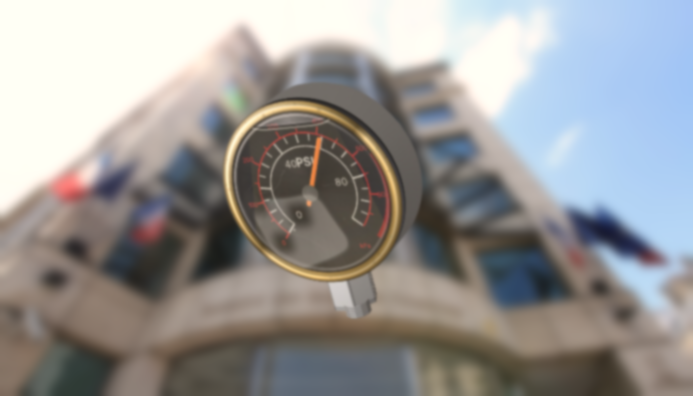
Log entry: 60
